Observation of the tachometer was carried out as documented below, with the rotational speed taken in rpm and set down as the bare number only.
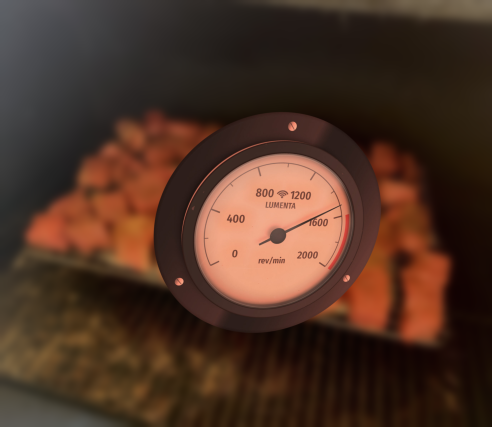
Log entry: 1500
